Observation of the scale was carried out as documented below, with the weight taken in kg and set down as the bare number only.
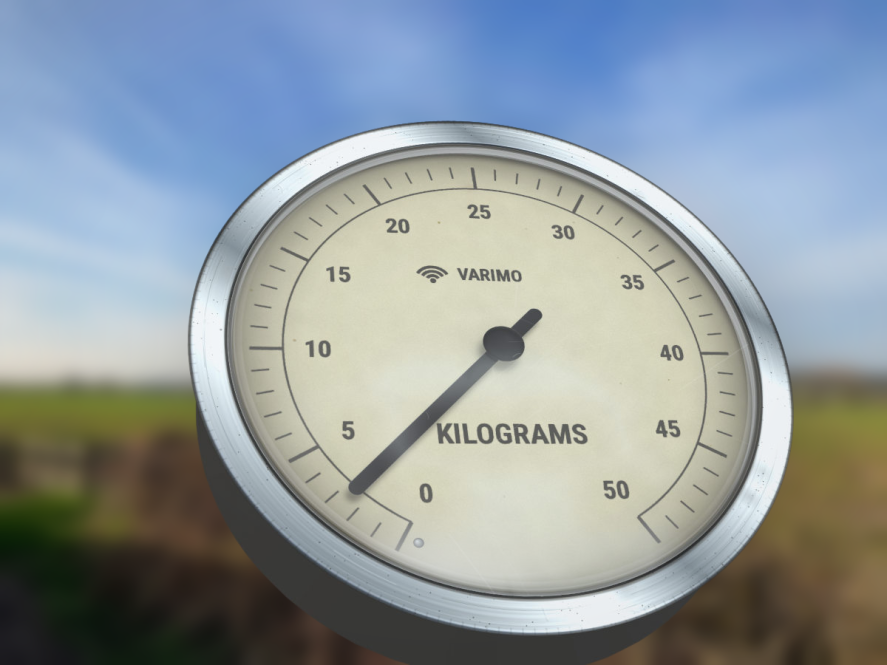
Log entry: 2.5
